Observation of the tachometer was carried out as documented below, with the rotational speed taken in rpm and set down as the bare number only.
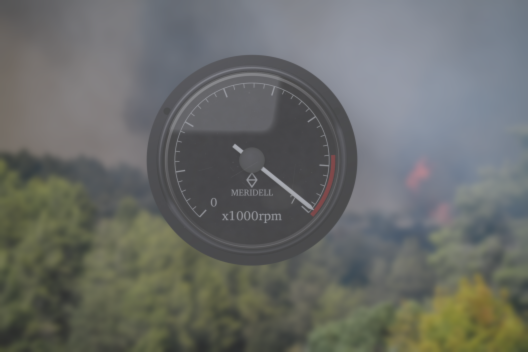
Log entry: 6900
